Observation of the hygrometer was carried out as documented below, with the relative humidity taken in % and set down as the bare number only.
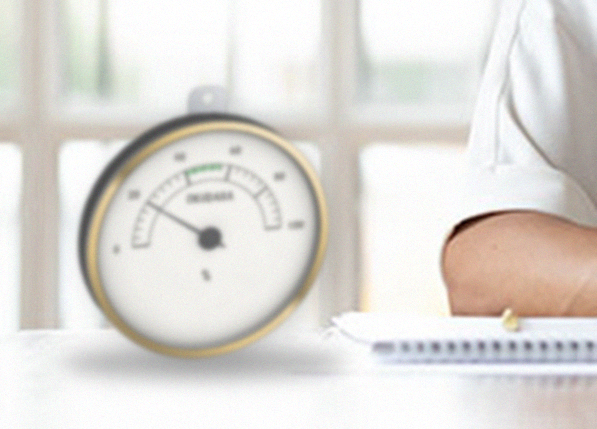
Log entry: 20
